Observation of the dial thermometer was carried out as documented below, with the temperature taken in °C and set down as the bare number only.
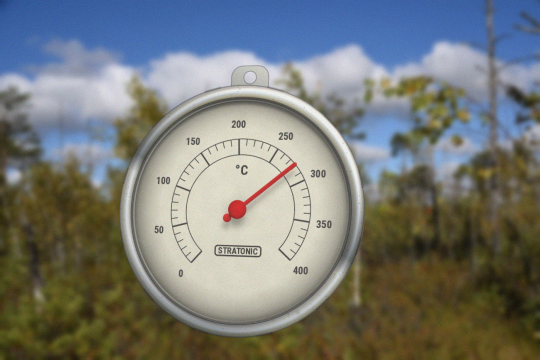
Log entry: 280
